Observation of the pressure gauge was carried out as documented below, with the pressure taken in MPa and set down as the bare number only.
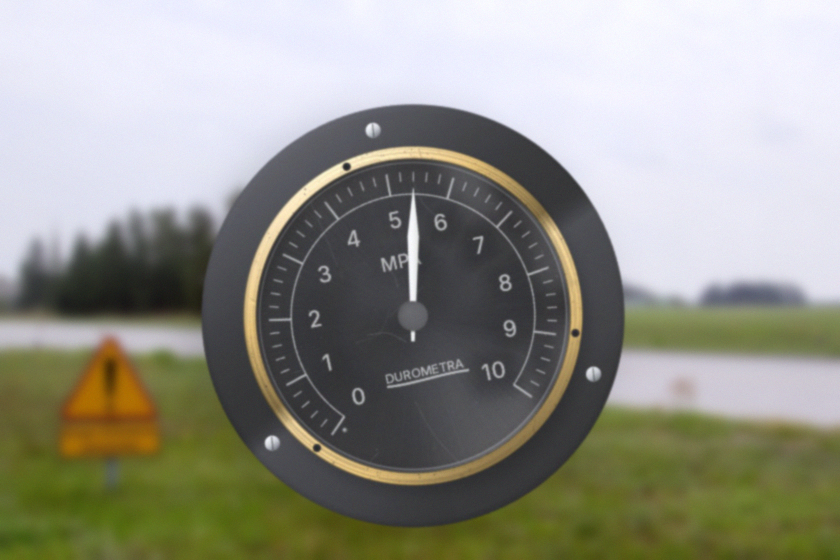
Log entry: 5.4
